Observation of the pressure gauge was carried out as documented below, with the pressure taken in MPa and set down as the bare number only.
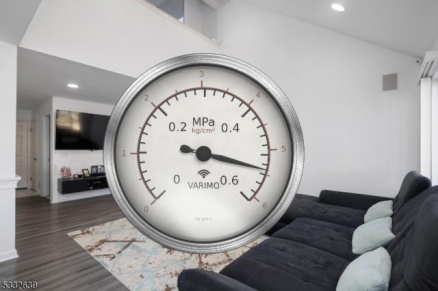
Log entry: 0.53
